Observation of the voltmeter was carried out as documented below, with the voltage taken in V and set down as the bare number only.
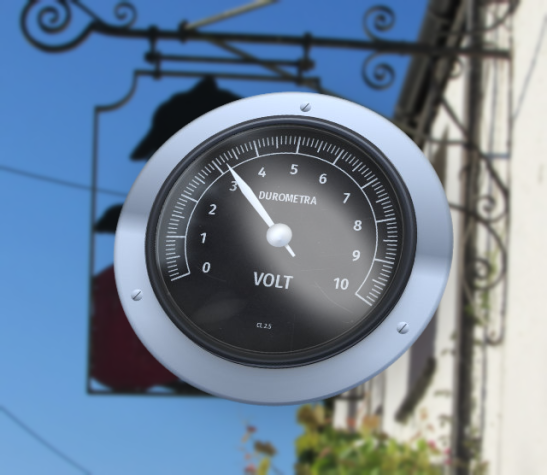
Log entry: 3.2
